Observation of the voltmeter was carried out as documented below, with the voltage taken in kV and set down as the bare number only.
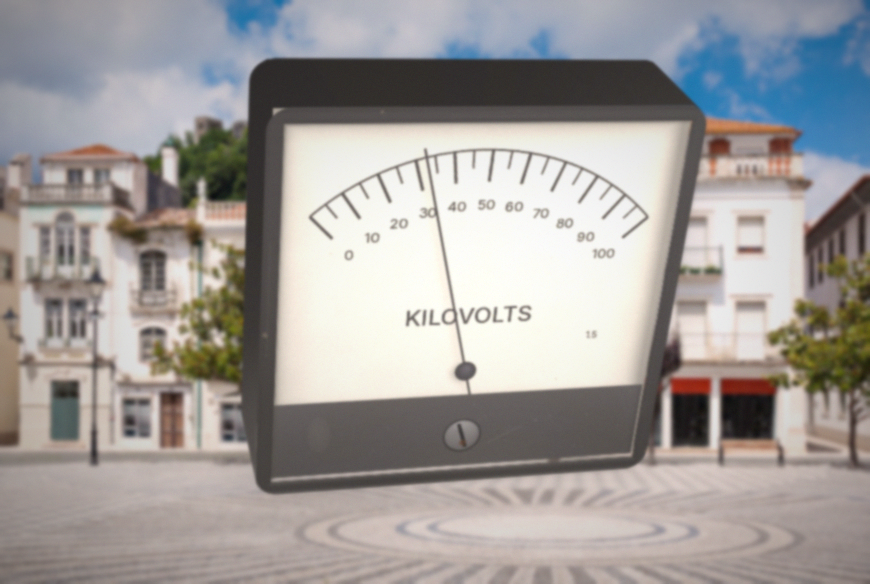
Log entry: 32.5
